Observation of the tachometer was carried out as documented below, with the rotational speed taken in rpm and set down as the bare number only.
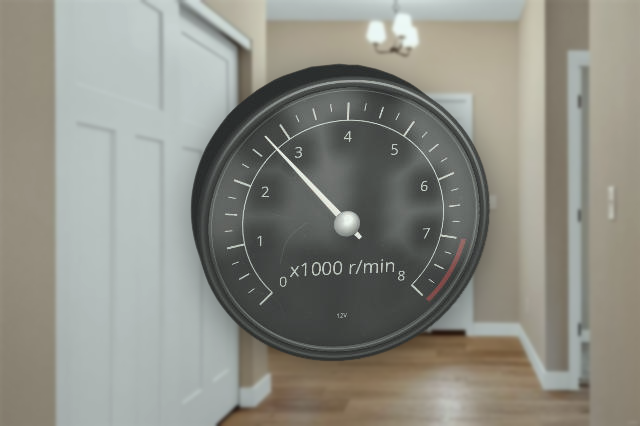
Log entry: 2750
